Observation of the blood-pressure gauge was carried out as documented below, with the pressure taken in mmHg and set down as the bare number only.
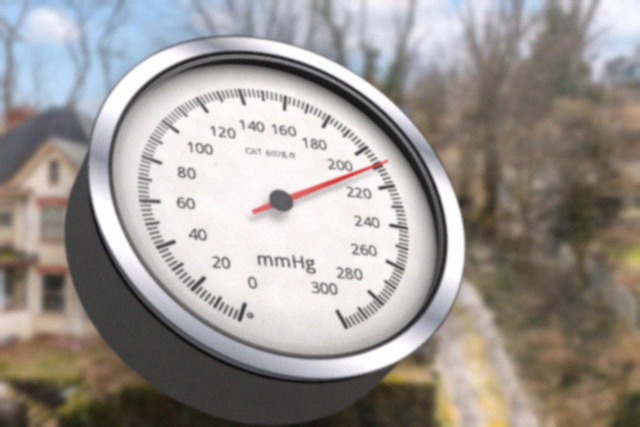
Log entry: 210
